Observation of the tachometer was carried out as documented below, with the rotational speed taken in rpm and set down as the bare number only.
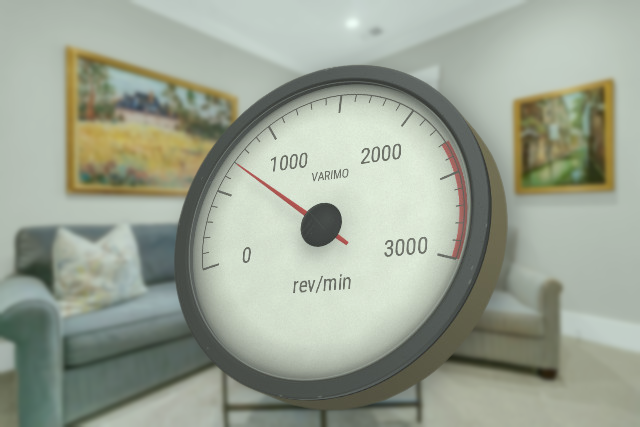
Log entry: 700
